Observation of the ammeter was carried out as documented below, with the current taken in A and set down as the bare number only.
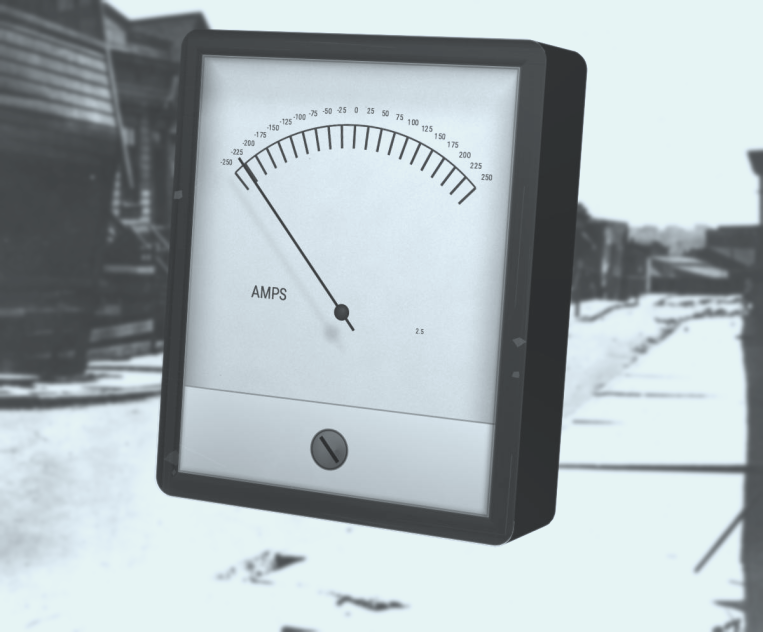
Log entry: -225
